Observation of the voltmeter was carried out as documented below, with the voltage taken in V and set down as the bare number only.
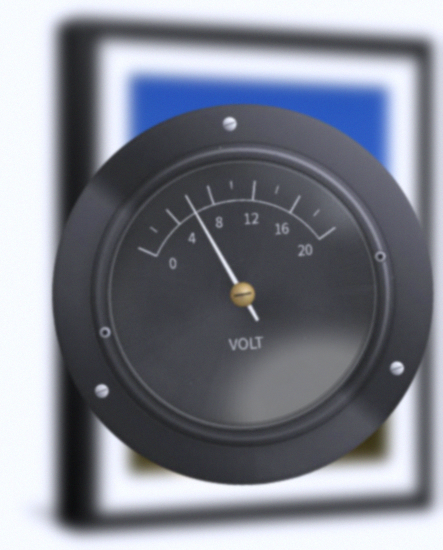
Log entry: 6
